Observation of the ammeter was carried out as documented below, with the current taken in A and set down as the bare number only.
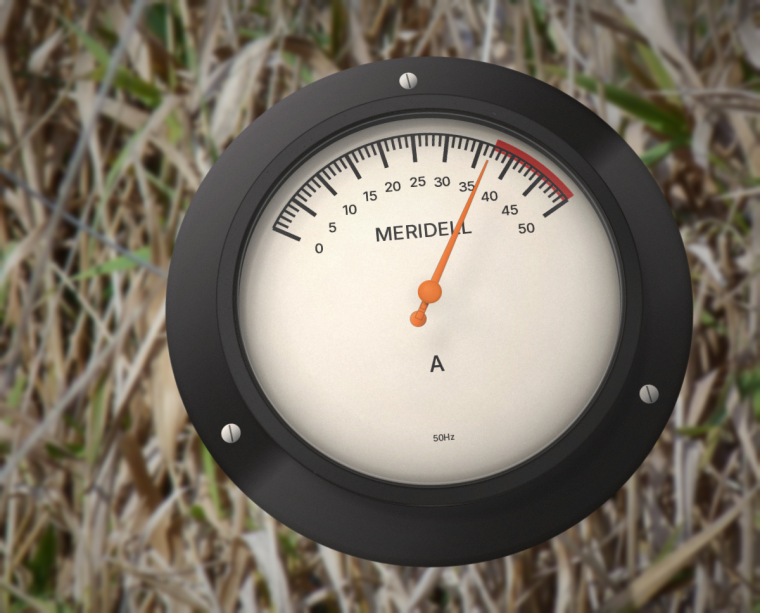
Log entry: 37
